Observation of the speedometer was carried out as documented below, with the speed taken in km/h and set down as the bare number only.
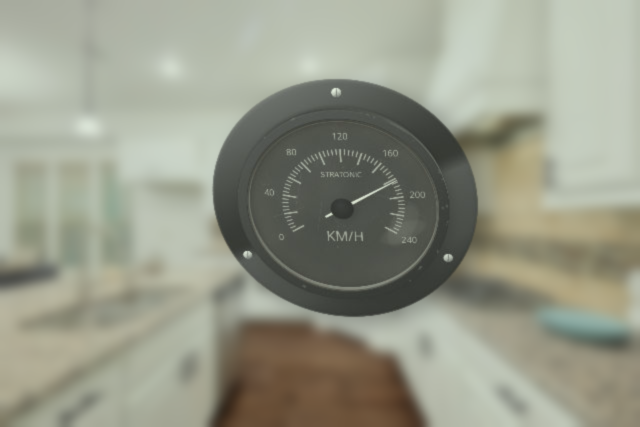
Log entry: 180
